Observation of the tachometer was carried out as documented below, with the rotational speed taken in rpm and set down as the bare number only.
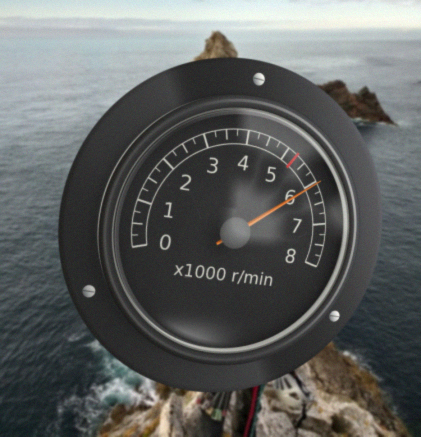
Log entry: 6000
